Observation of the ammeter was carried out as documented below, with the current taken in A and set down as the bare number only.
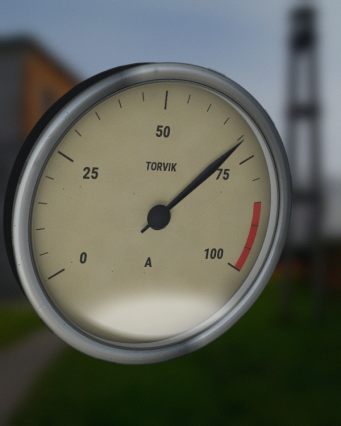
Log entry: 70
